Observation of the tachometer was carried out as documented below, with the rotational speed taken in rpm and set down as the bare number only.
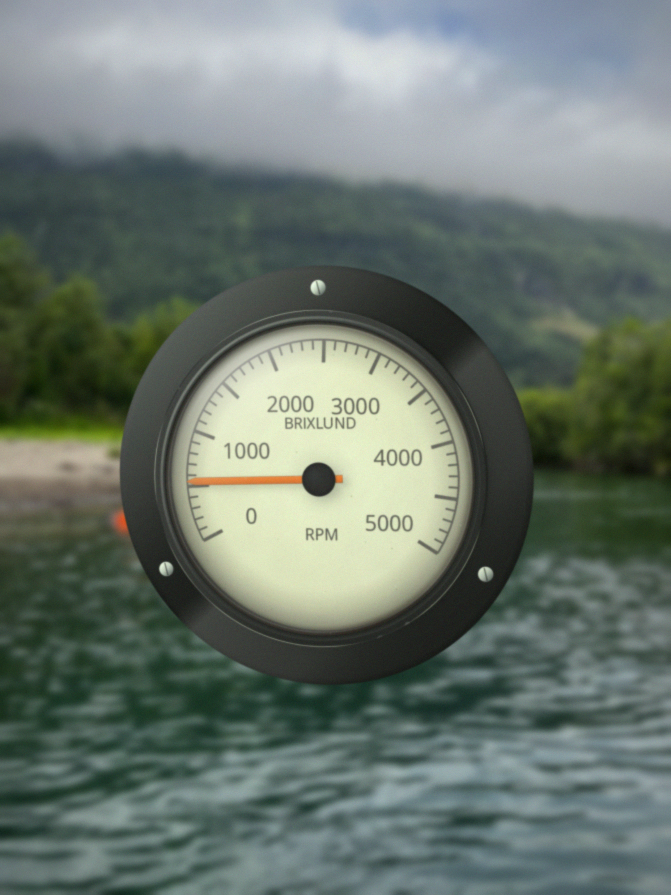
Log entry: 550
